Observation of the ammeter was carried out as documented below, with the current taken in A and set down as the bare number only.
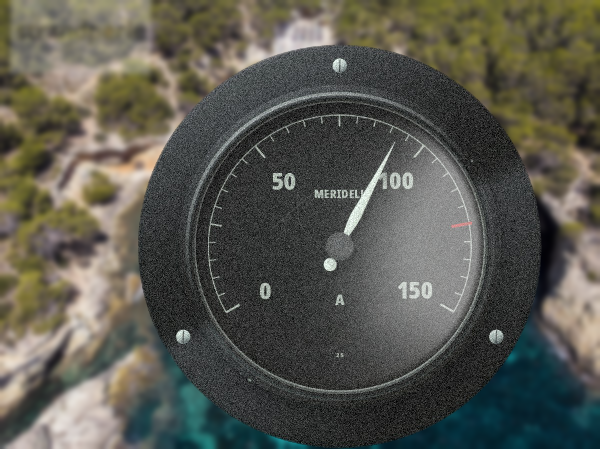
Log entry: 92.5
